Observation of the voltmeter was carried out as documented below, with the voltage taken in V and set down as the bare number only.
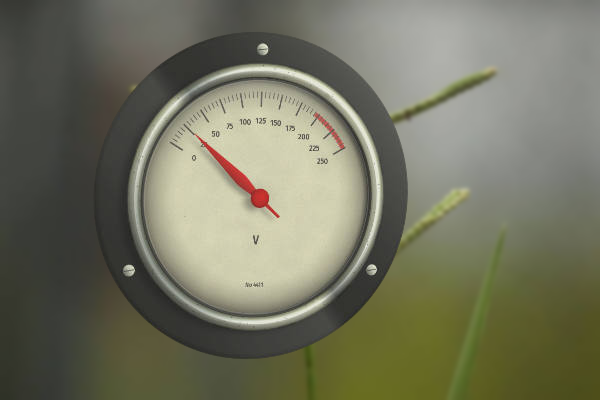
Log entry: 25
